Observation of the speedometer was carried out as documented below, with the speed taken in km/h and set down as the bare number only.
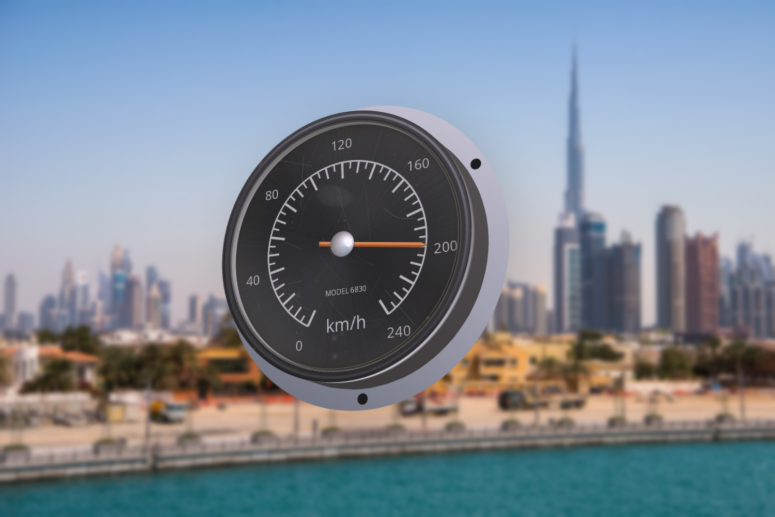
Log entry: 200
